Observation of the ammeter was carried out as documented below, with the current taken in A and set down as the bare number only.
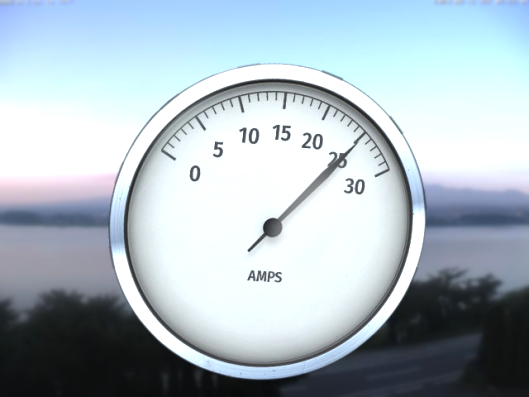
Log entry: 25
